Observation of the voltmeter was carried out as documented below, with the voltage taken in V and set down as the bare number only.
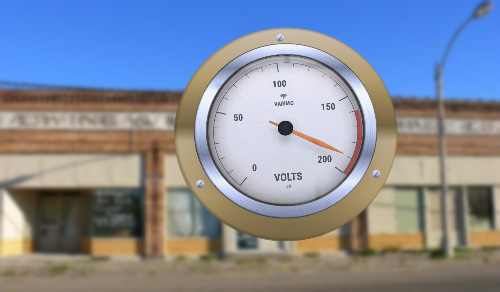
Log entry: 190
